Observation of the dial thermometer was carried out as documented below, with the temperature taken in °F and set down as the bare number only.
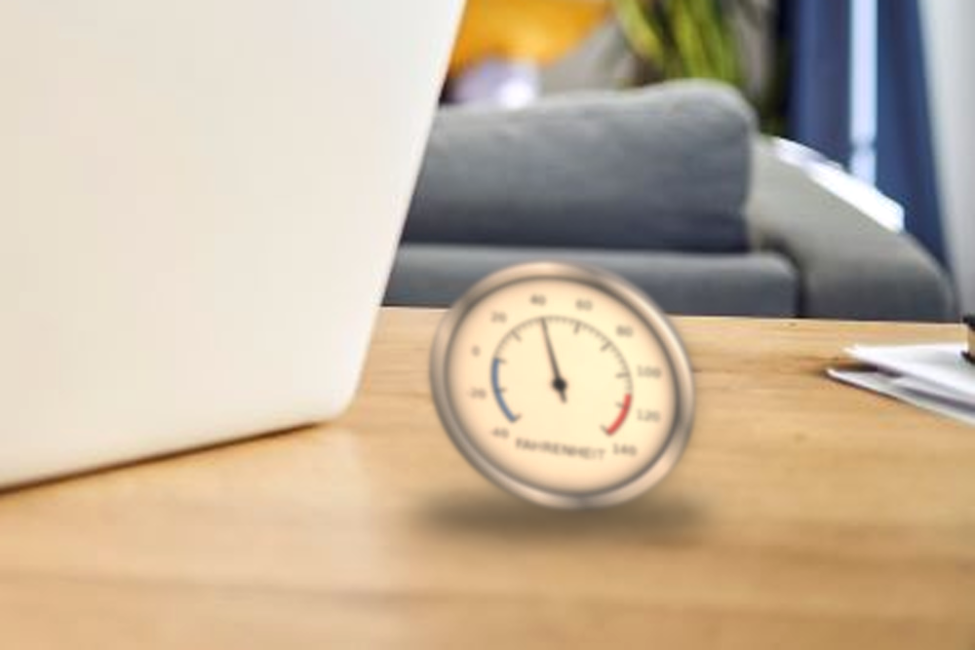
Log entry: 40
